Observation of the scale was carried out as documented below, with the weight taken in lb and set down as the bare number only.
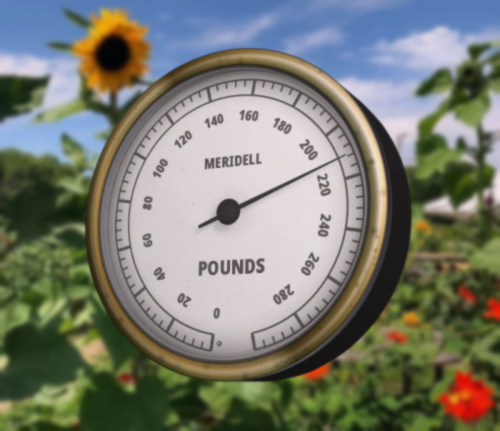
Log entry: 212
